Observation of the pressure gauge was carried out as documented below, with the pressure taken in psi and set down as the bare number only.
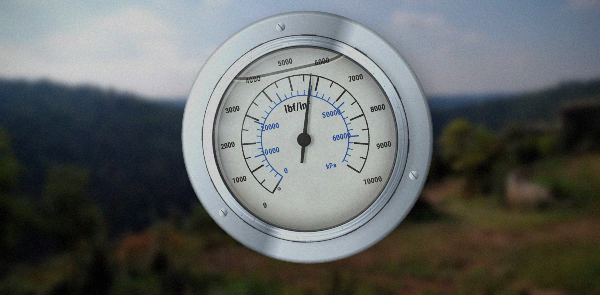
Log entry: 5750
